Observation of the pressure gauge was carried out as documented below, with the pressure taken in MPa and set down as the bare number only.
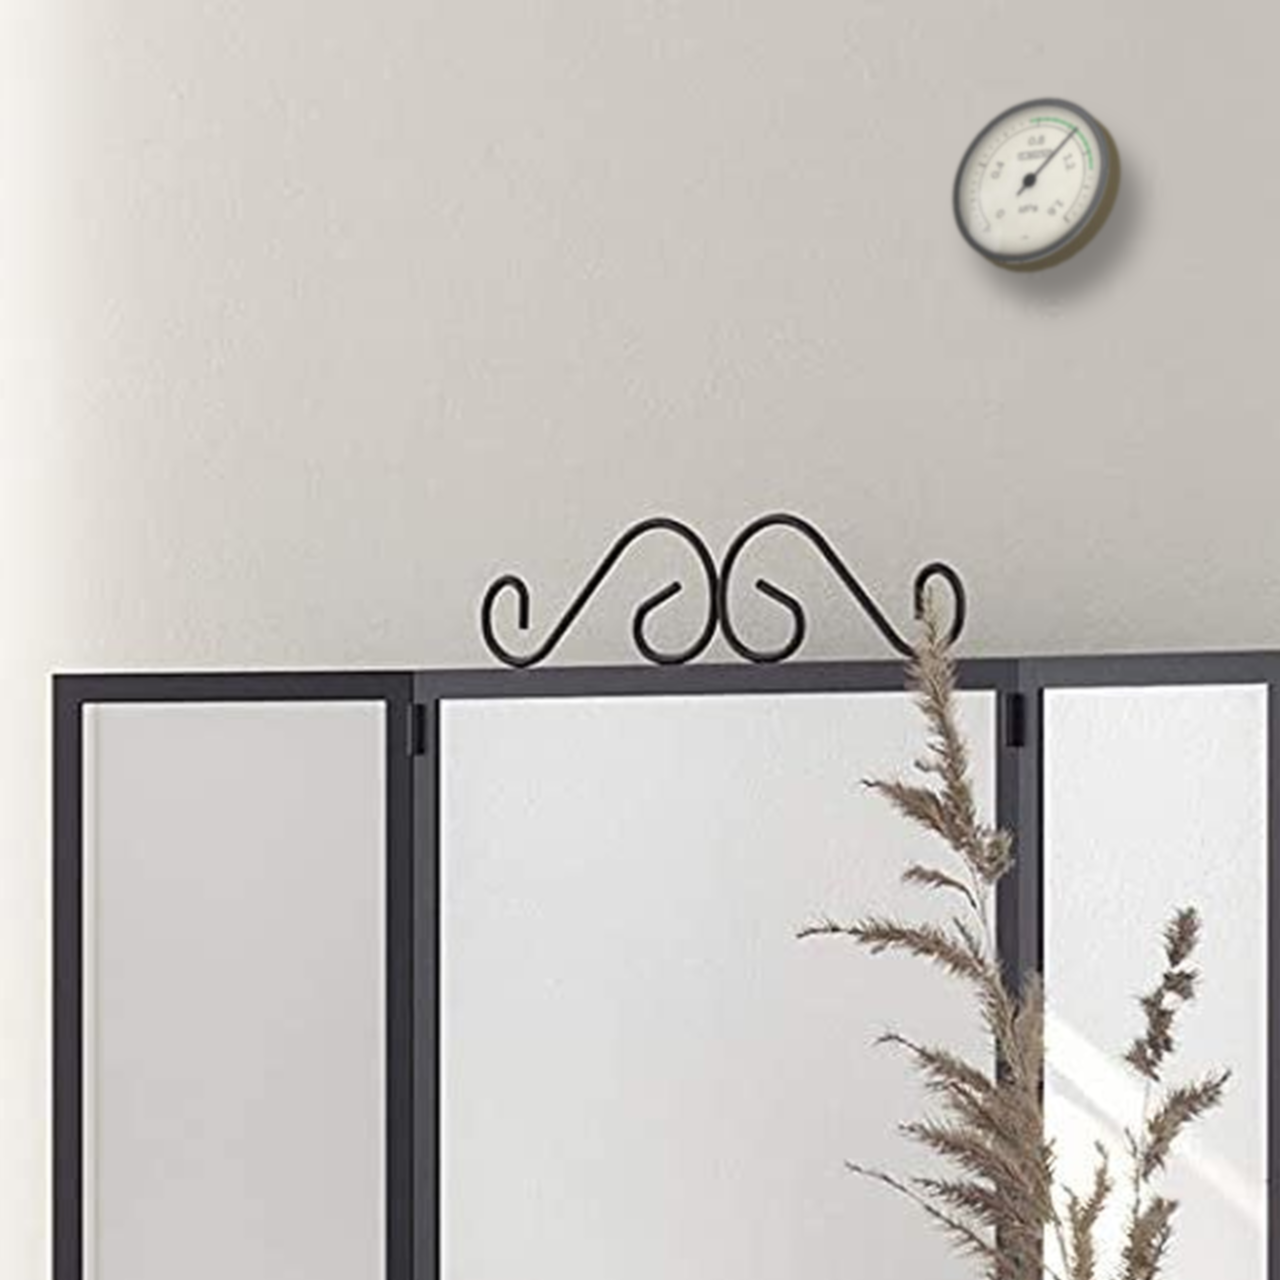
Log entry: 1.05
